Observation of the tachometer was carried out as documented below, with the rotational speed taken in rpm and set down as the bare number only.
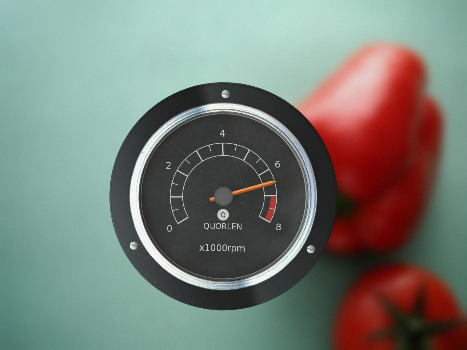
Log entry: 6500
